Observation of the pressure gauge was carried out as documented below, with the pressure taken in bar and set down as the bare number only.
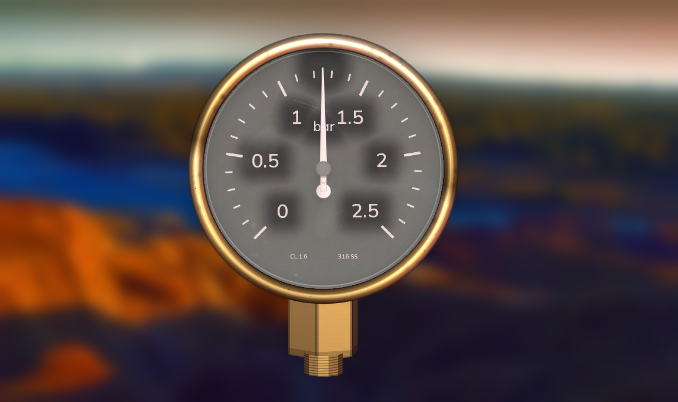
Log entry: 1.25
